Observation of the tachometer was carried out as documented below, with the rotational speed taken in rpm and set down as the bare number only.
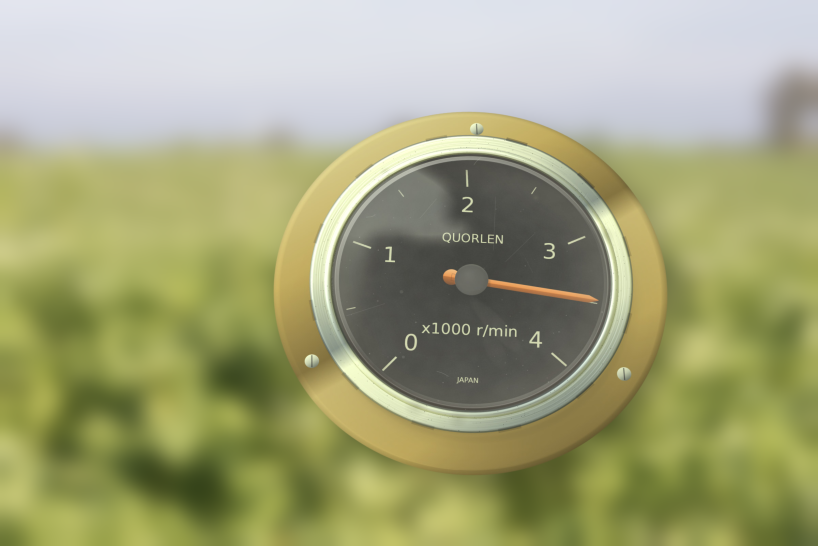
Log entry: 3500
